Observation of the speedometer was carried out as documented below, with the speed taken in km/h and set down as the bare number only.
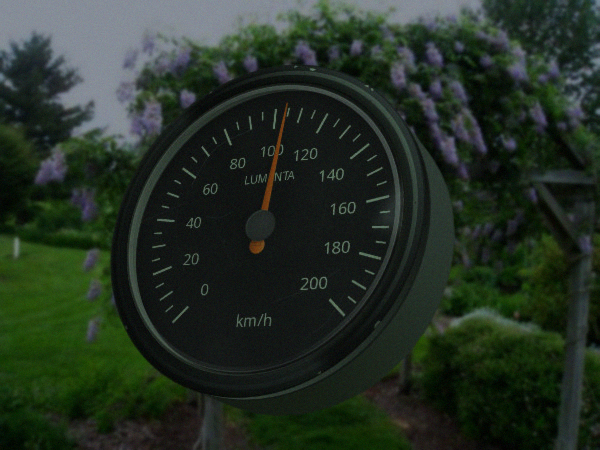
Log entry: 105
